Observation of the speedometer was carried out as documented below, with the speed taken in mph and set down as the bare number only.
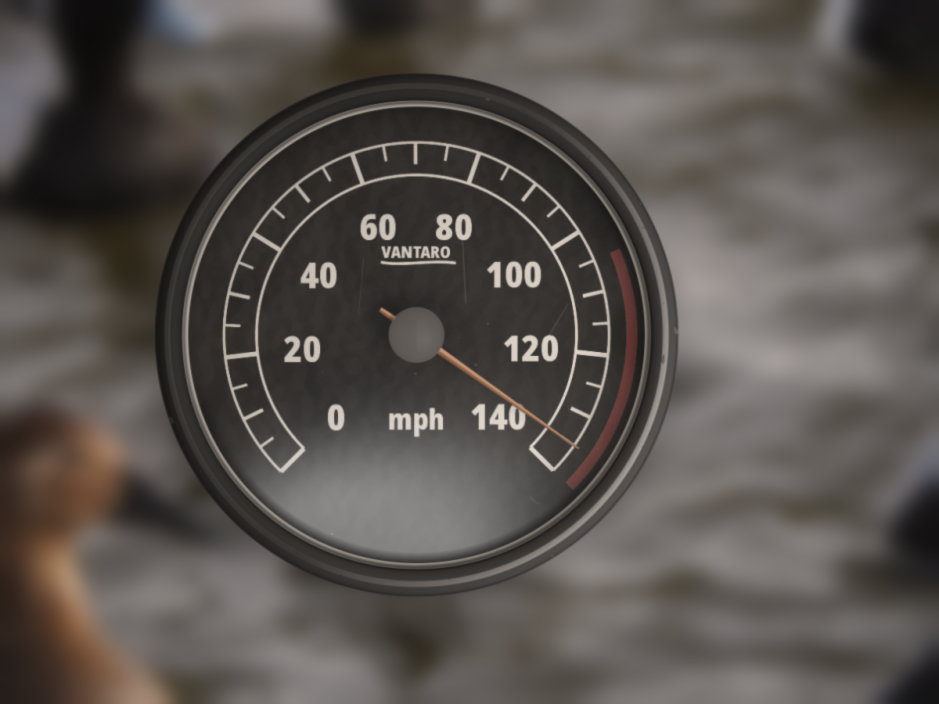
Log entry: 135
